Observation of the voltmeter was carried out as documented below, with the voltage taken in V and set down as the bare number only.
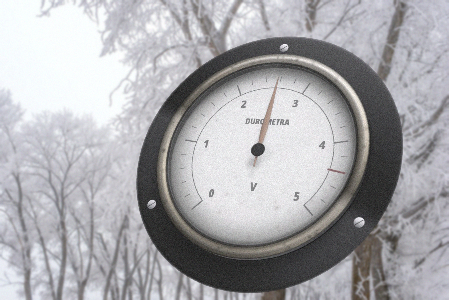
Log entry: 2.6
